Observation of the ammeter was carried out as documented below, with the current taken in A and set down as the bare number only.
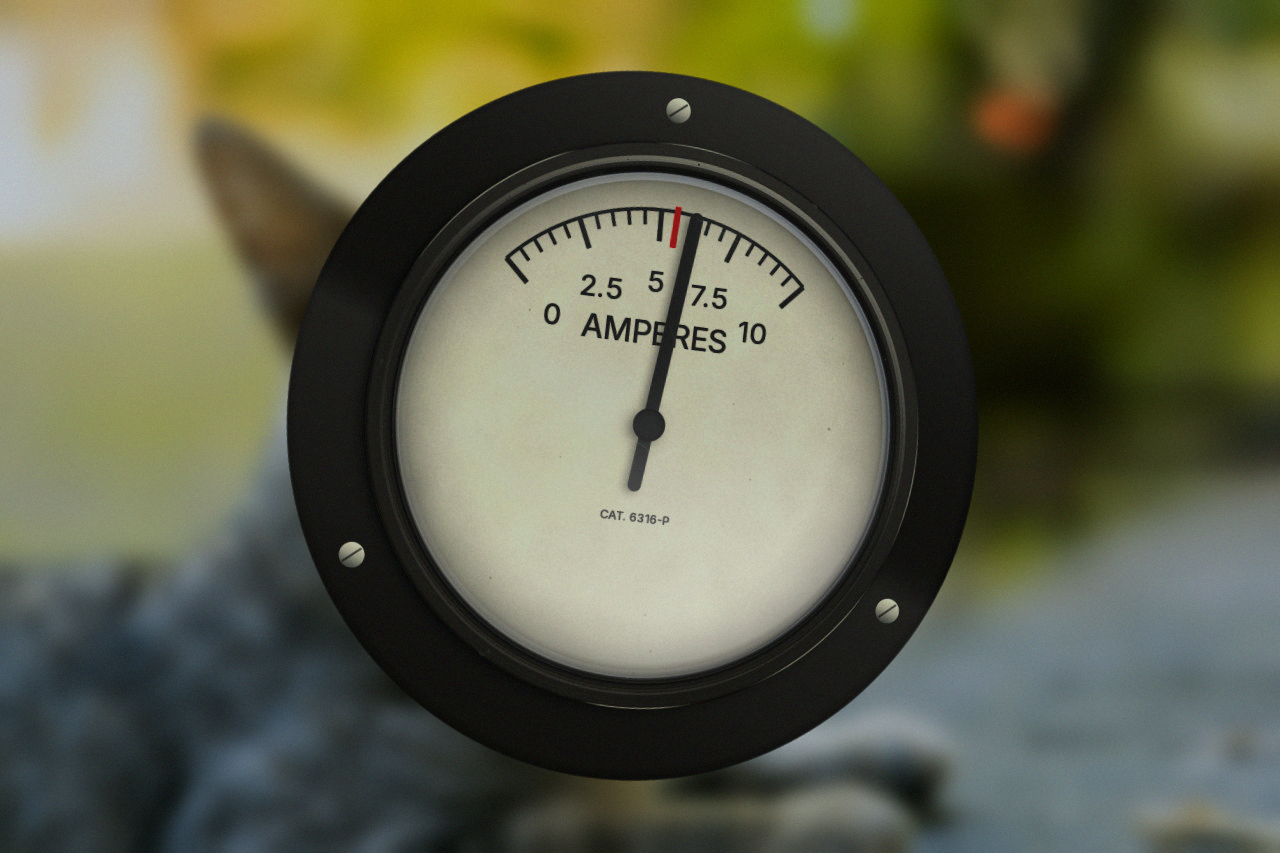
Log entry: 6
